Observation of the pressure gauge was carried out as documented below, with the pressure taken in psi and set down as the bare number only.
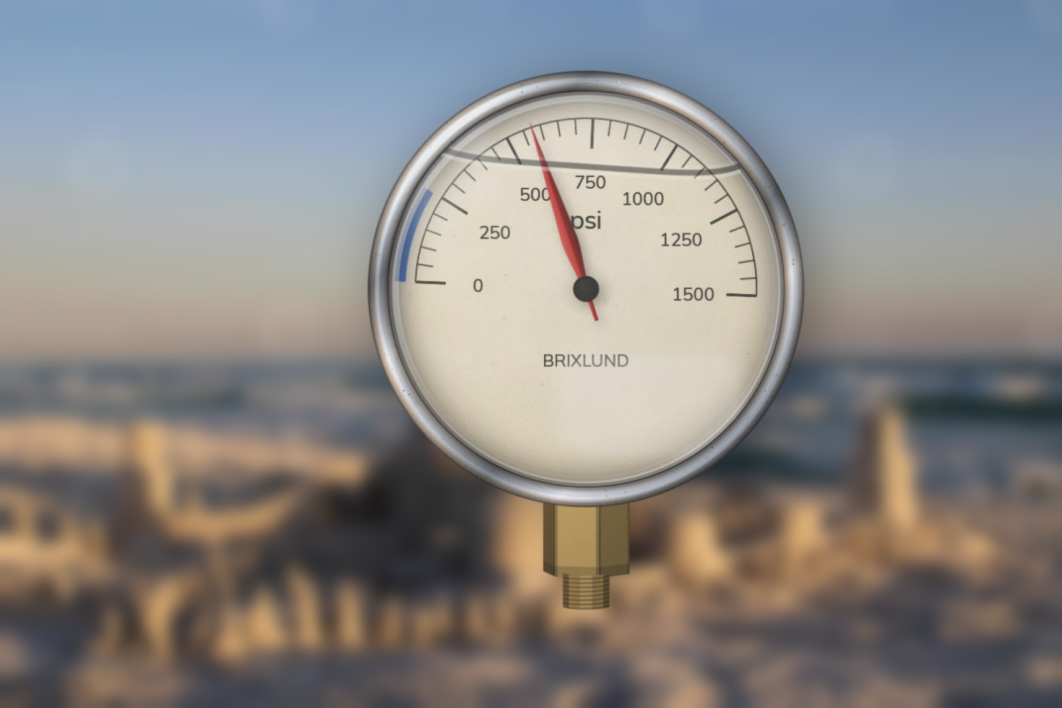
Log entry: 575
